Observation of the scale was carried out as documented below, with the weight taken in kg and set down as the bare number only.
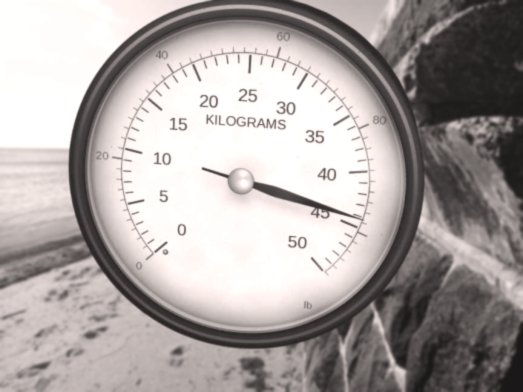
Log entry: 44
